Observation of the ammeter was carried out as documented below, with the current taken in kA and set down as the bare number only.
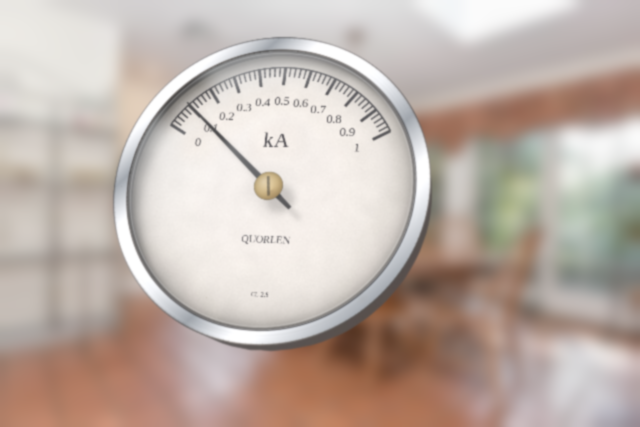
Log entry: 0.1
